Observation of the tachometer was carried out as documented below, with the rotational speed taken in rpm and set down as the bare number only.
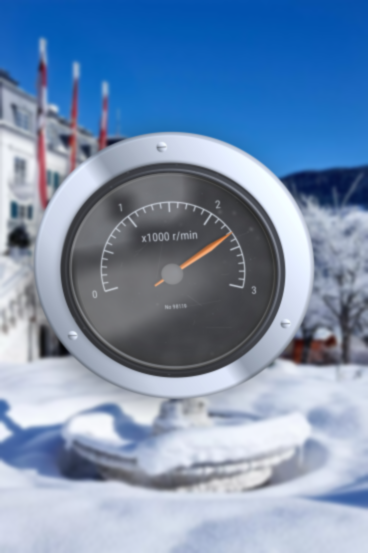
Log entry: 2300
